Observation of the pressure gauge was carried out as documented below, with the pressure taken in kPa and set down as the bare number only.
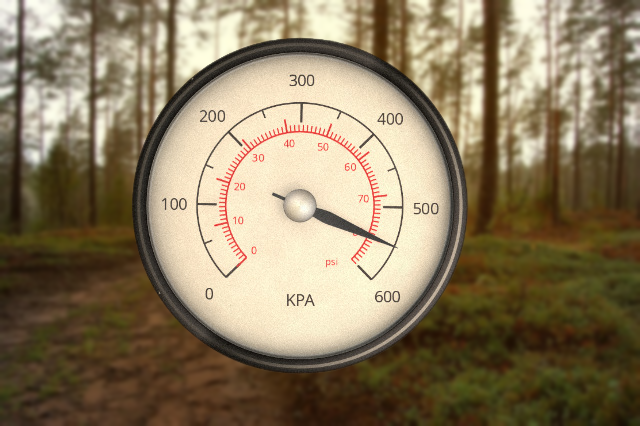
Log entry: 550
